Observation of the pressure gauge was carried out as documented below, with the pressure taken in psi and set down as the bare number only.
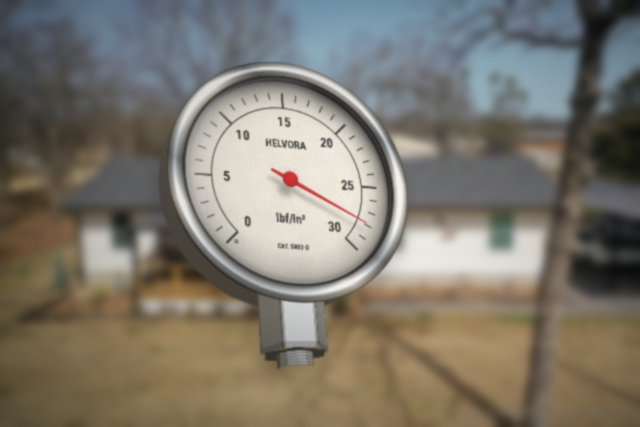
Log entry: 28
